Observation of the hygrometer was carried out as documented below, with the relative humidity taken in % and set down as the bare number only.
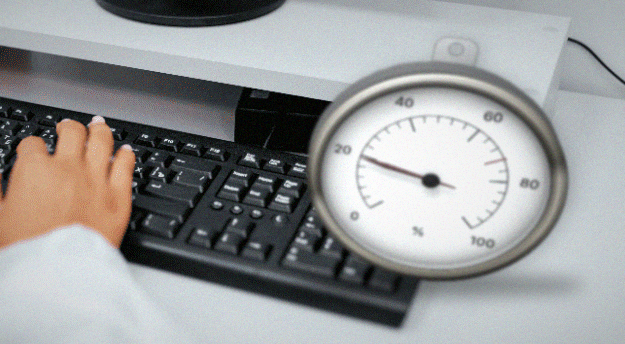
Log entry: 20
